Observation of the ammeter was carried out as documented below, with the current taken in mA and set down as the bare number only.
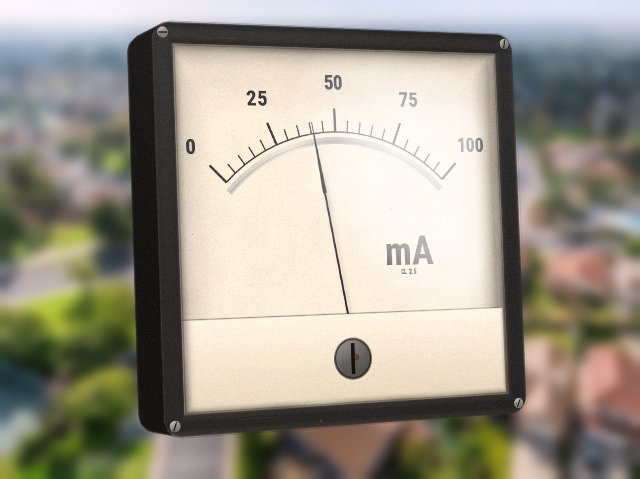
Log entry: 40
